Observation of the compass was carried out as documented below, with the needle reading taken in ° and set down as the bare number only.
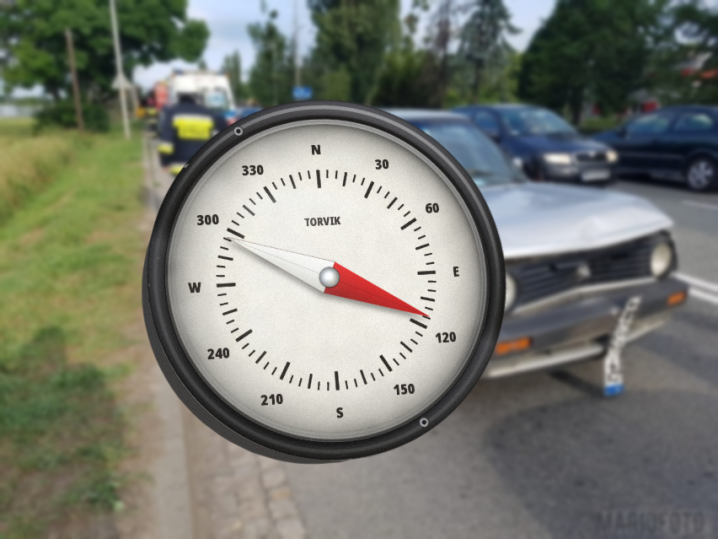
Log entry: 115
